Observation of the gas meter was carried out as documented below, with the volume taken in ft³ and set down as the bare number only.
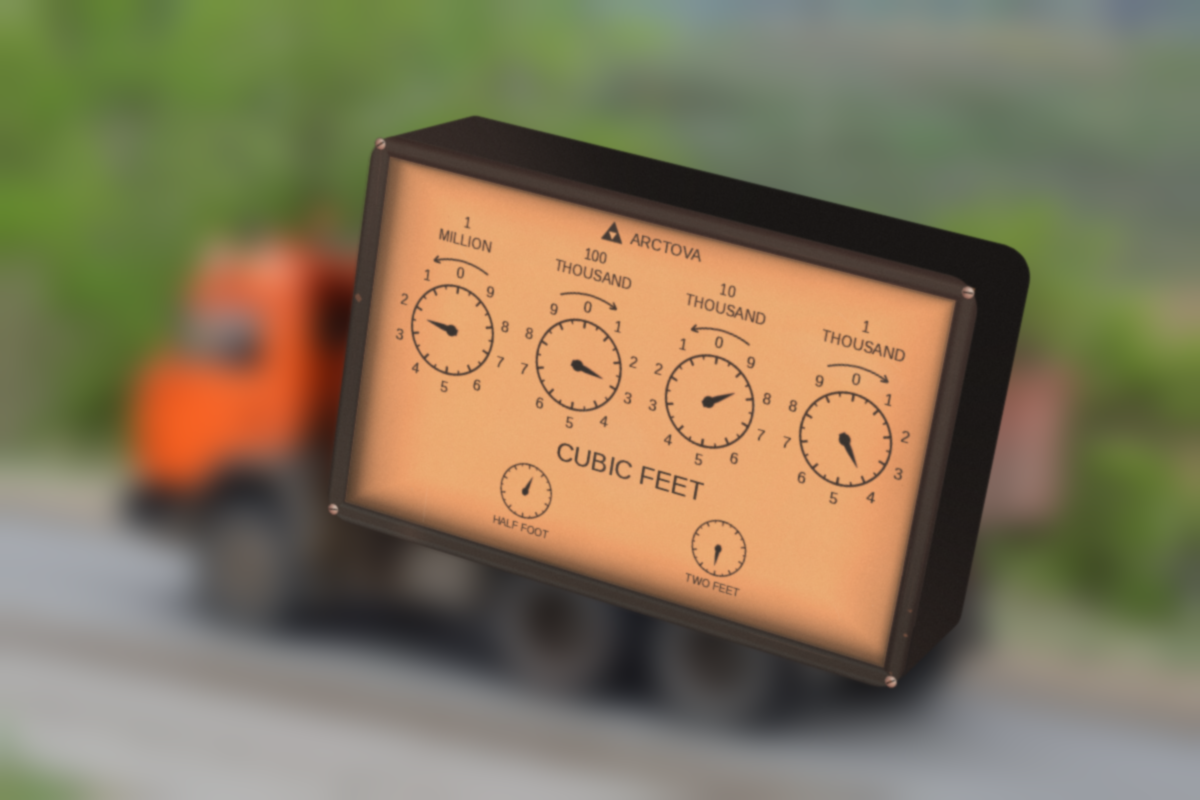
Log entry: 228400
